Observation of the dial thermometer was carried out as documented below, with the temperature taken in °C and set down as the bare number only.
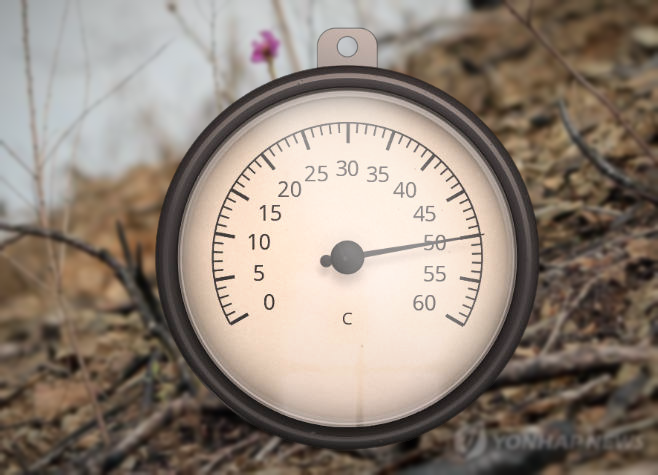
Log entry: 50
